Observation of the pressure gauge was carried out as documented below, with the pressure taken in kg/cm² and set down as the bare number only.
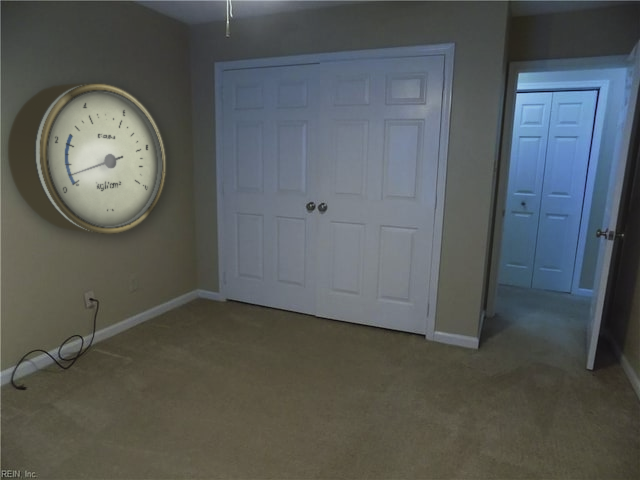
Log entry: 0.5
